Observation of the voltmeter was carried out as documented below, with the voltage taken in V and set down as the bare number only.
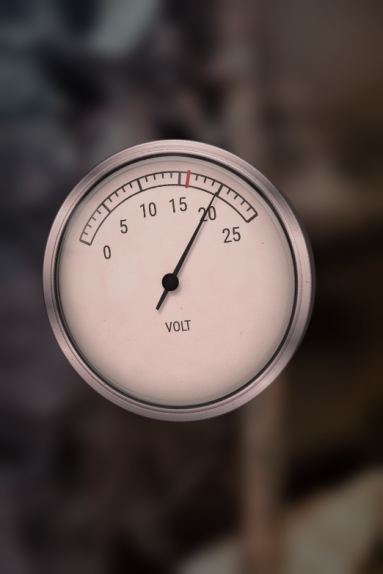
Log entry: 20
